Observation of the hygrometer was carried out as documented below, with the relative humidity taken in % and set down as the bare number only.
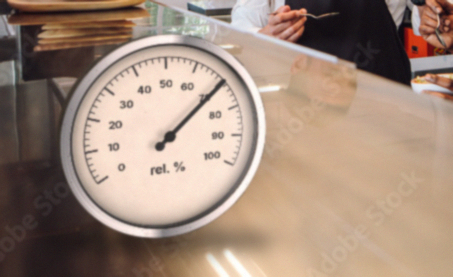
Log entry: 70
